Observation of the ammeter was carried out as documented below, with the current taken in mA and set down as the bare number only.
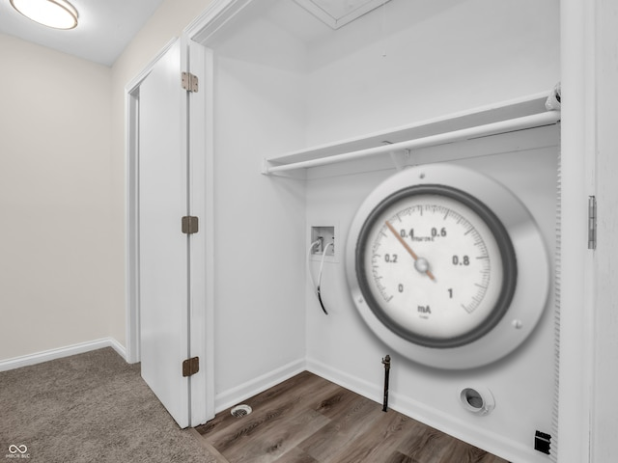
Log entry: 0.35
